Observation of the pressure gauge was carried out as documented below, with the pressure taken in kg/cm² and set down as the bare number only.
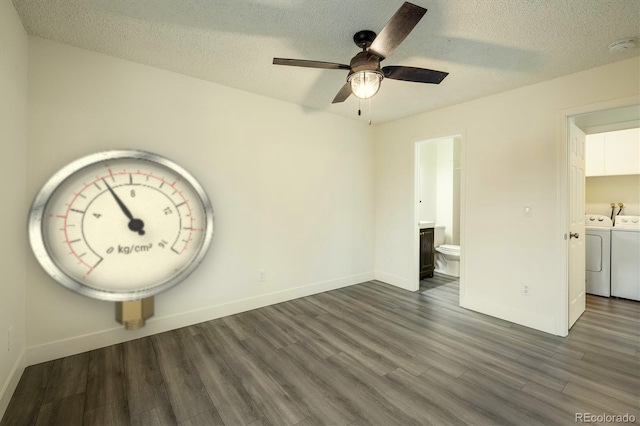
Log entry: 6.5
